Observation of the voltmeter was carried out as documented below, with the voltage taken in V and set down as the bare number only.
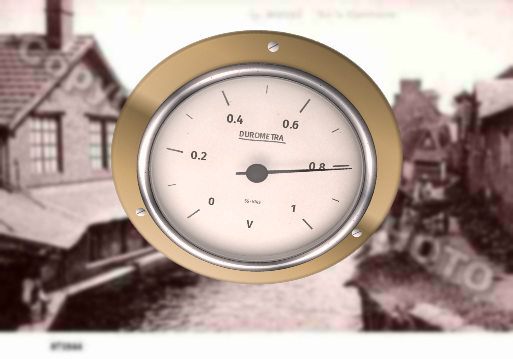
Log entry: 0.8
